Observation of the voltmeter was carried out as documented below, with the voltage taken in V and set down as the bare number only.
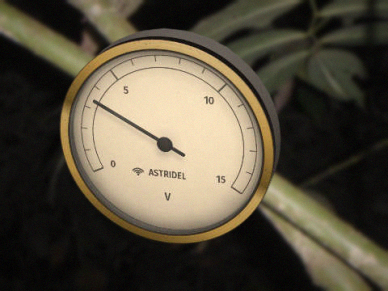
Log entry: 3.5
